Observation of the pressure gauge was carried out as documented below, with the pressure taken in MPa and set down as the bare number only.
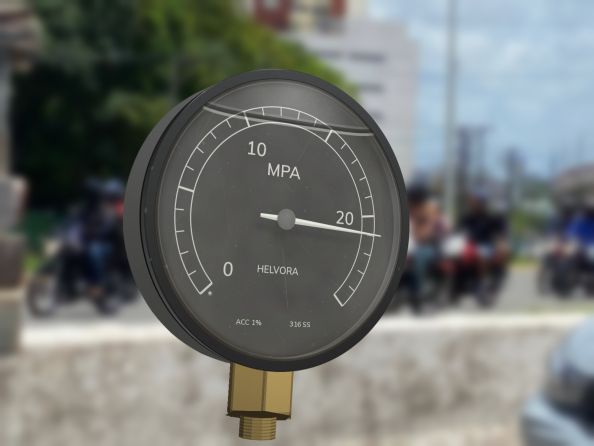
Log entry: 21
